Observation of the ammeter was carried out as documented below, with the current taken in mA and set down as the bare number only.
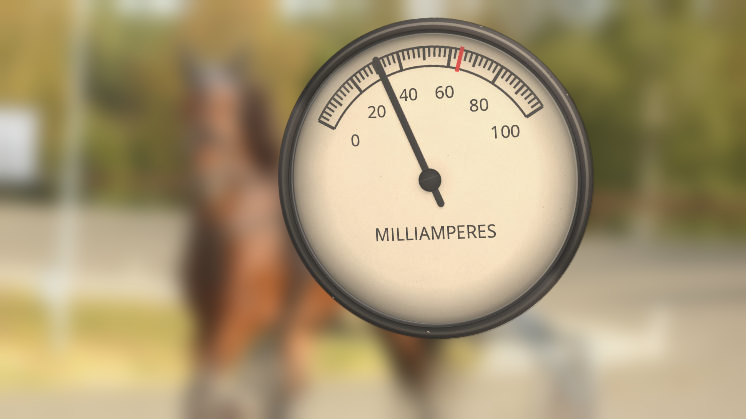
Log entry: 32
